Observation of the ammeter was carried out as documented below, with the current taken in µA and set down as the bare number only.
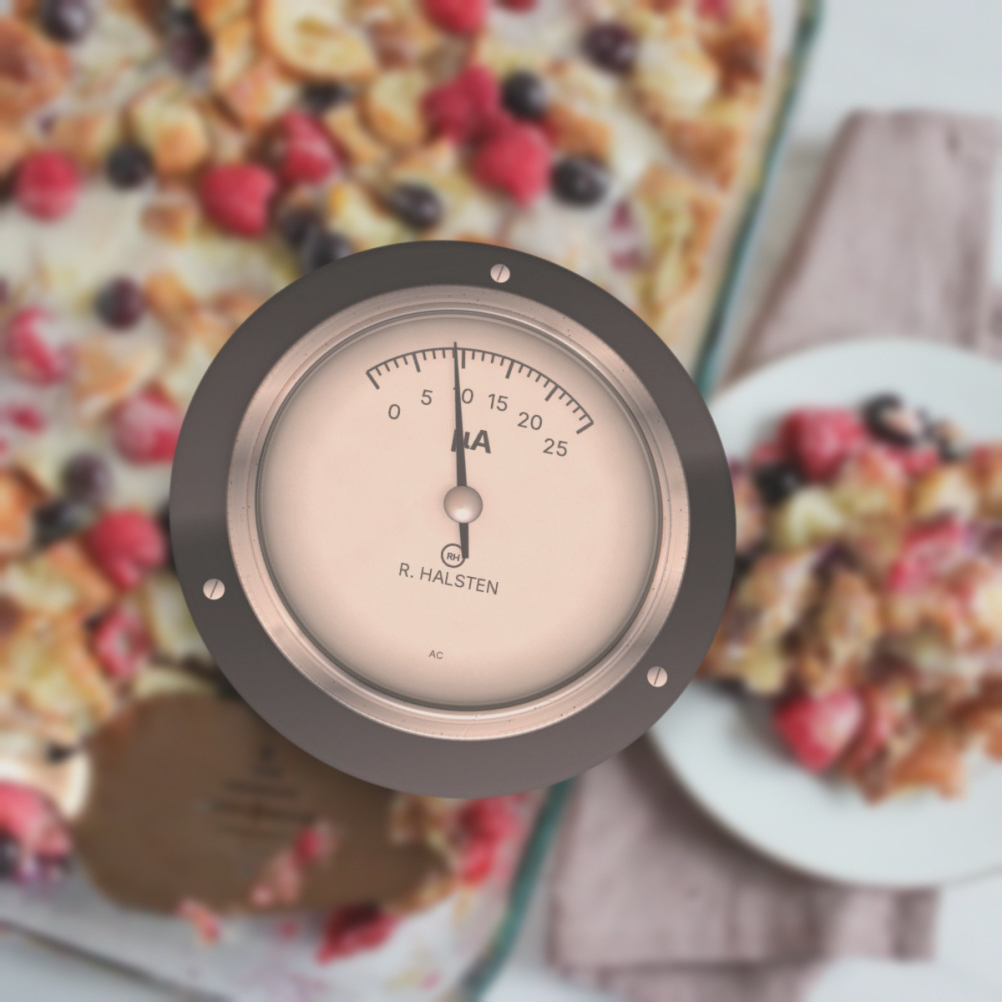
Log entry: 9
